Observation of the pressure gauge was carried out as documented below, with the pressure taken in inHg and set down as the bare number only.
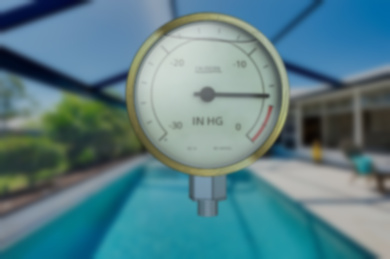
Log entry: -5
